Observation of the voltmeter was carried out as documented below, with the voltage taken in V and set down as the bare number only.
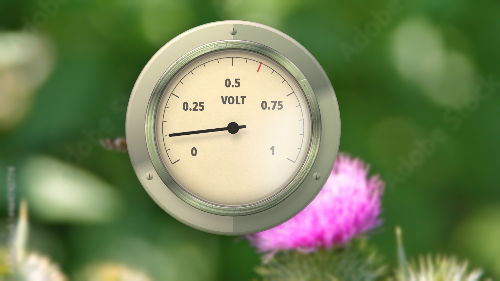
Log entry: 0.1
